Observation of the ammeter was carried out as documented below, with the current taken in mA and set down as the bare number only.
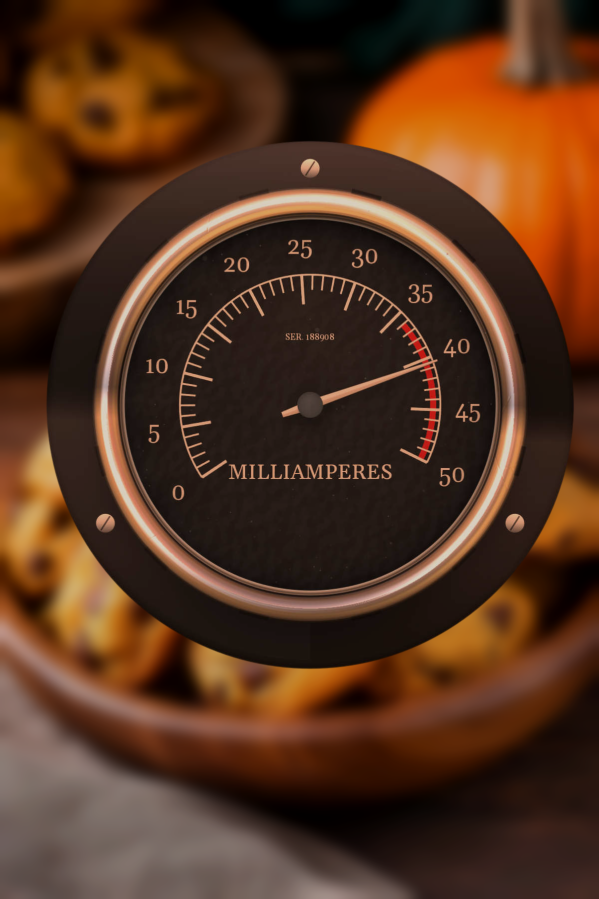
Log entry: 40.5
